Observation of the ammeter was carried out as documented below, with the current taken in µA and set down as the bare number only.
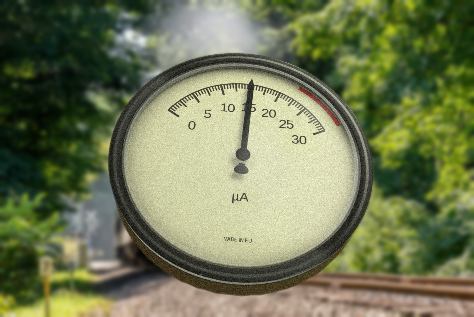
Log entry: 15
